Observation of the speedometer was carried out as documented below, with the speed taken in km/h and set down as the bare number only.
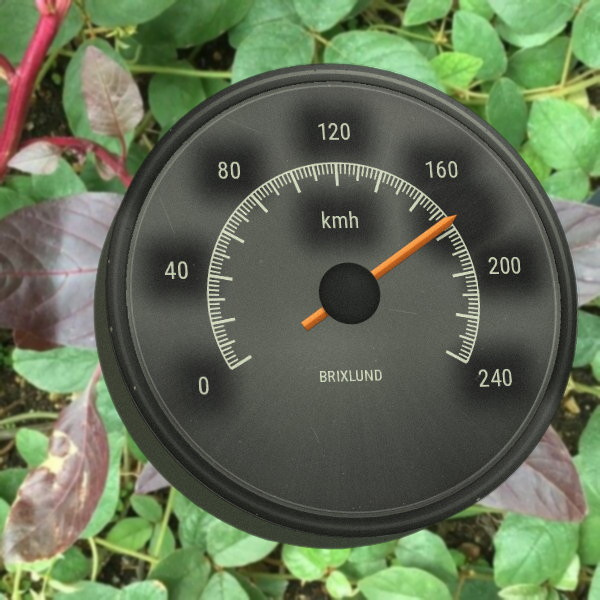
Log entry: 176
